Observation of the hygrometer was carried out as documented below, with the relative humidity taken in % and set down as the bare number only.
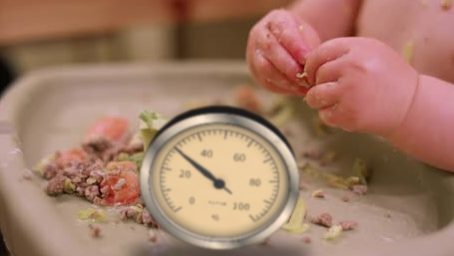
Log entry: 30
